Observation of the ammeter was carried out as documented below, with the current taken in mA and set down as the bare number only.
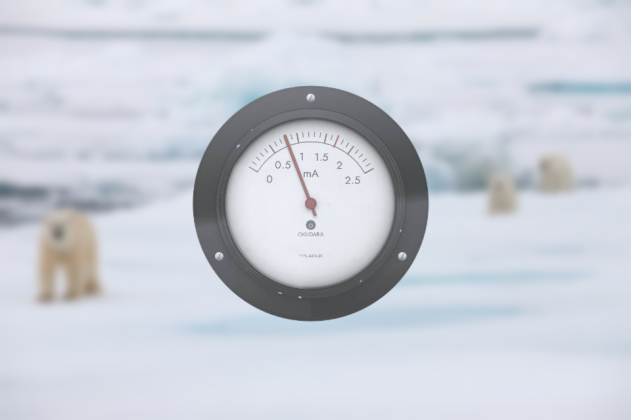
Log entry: 0.8
